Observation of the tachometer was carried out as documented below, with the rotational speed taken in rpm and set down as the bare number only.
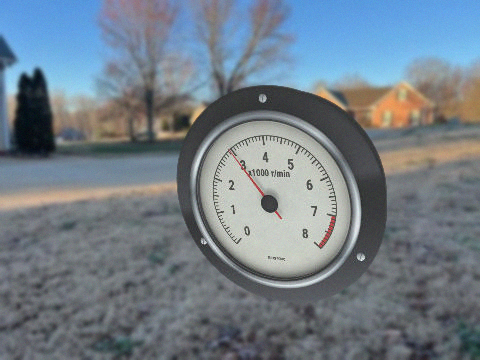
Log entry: 3000
